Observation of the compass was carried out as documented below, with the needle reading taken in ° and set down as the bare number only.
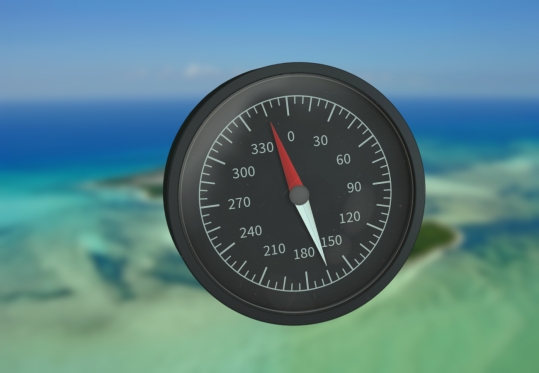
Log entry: 345
